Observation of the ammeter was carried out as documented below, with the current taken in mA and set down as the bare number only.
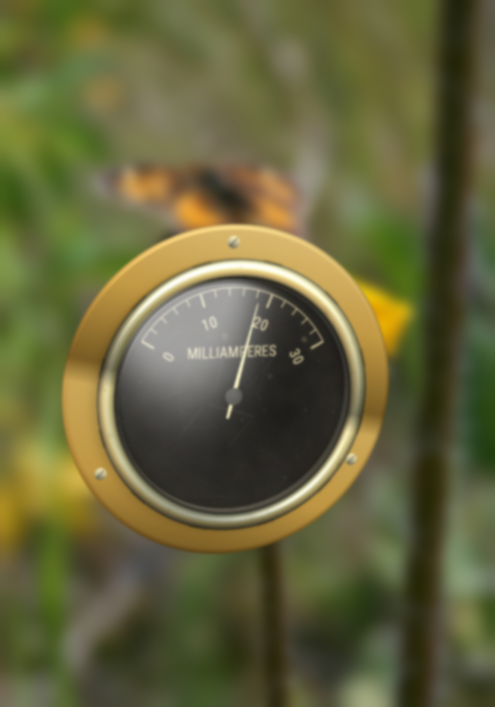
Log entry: 18
